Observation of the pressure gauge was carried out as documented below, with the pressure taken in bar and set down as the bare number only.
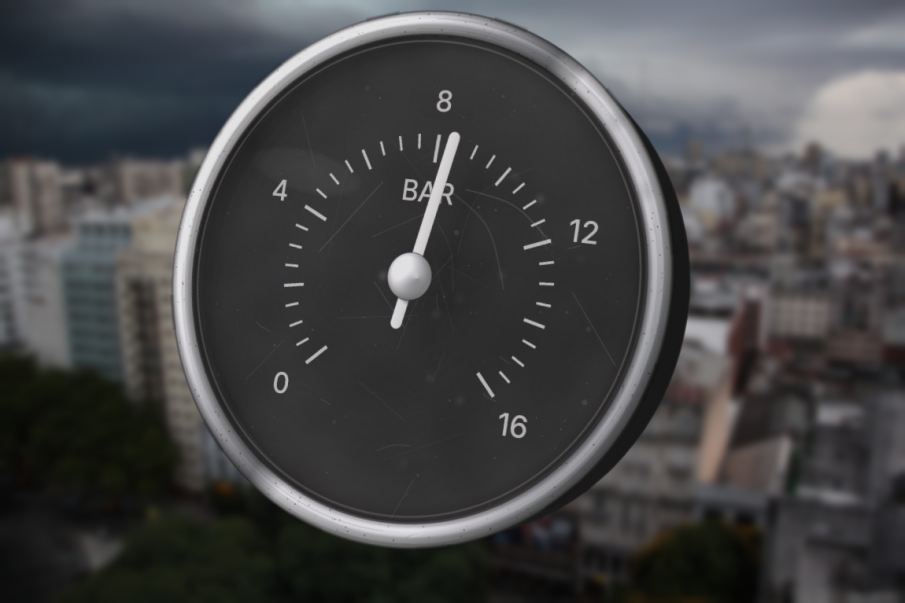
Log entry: 8.5
